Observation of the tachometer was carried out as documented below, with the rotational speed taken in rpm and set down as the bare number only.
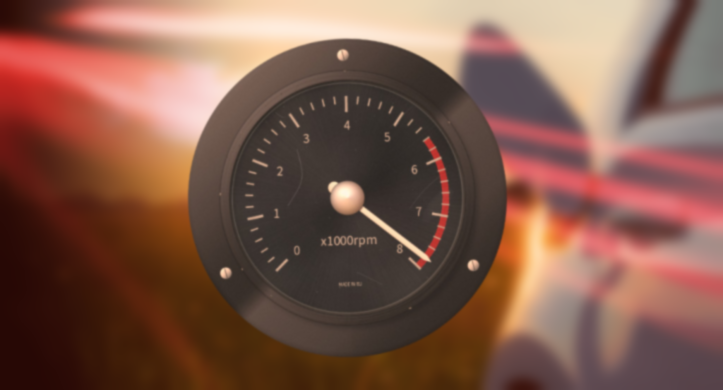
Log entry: 7800
